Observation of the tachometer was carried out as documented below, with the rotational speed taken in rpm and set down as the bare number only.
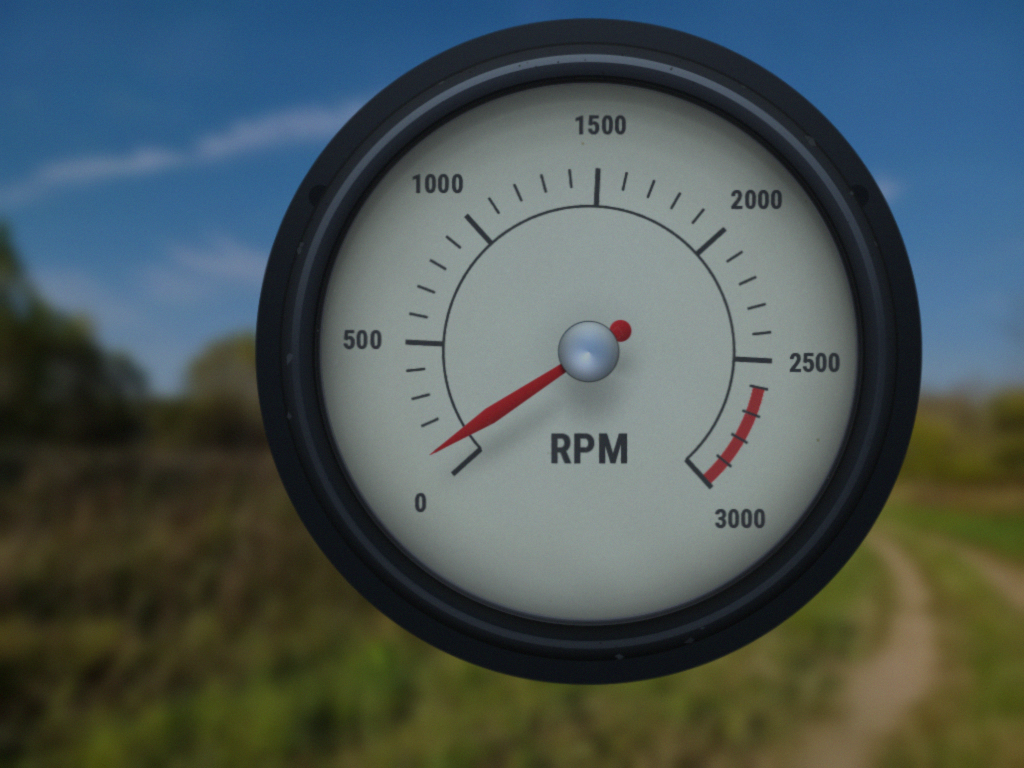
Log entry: 100
